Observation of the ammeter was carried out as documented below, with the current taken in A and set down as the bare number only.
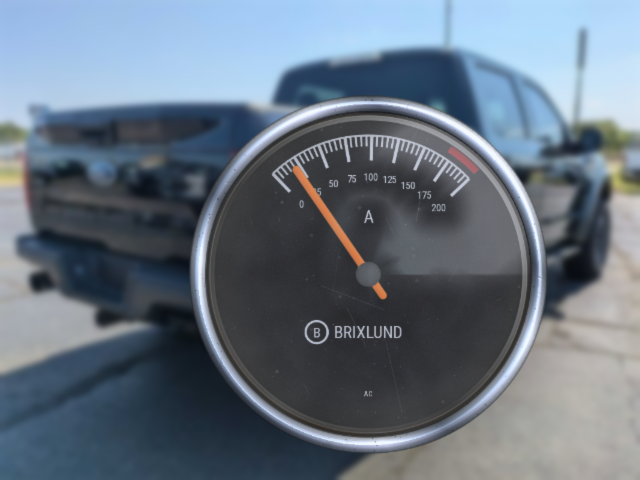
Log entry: 20
